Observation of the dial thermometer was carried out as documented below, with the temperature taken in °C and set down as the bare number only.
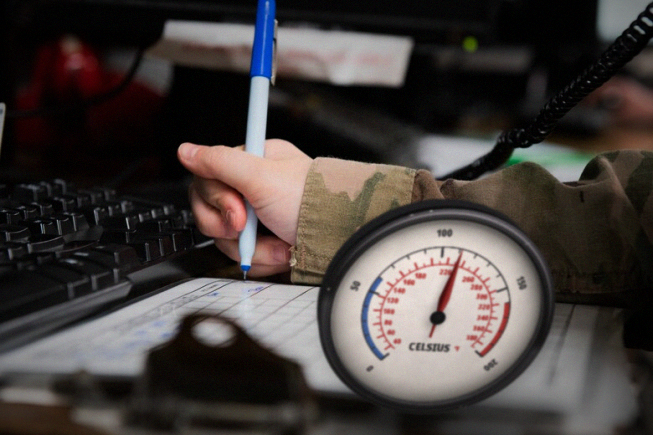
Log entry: 110
